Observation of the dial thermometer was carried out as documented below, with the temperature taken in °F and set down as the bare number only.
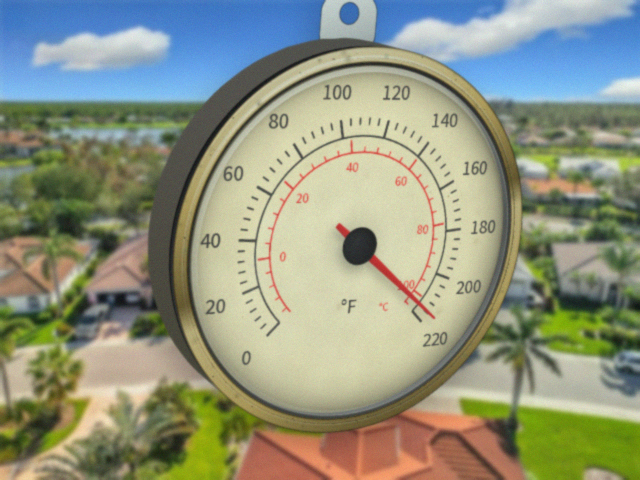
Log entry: 216
